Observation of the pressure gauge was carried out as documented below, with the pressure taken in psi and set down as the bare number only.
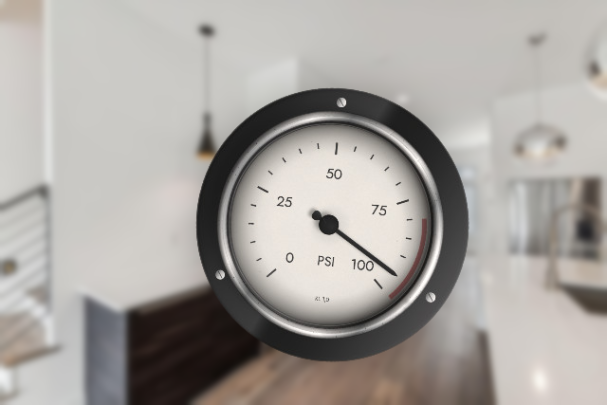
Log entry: 95
